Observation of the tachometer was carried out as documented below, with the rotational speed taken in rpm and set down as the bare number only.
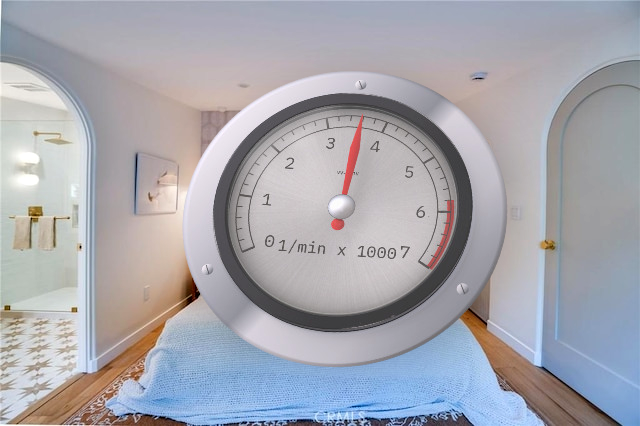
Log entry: 3600
